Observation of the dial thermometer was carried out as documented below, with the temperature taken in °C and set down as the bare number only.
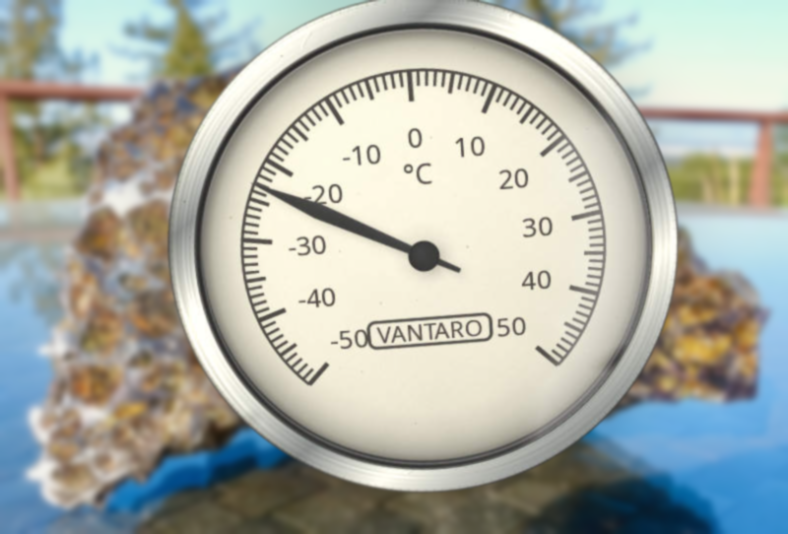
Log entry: -23
